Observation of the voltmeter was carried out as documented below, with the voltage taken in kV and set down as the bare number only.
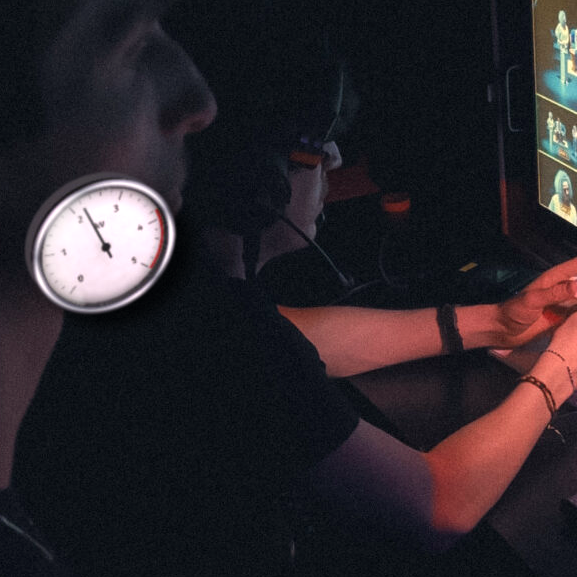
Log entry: 2.2
